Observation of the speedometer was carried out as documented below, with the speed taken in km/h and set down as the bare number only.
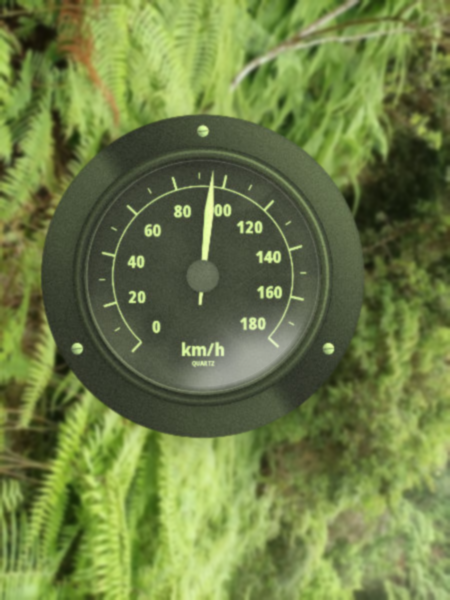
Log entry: 95
